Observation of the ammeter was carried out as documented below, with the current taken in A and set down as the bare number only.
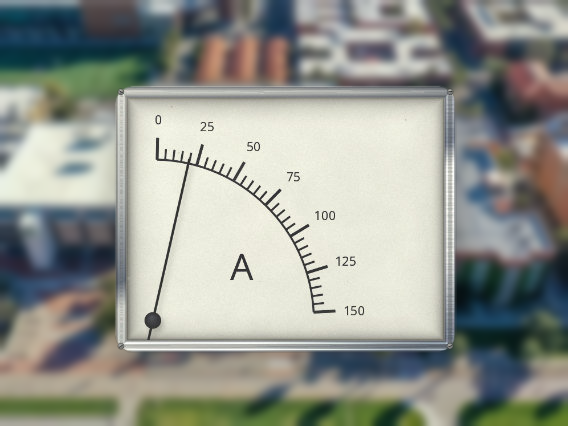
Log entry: 20
